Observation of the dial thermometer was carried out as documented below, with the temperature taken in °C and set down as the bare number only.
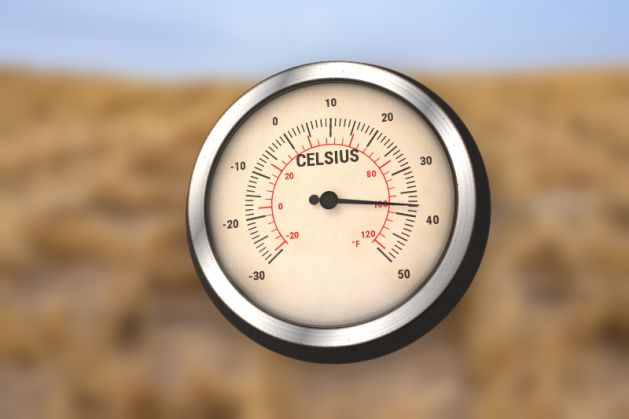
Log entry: 38
